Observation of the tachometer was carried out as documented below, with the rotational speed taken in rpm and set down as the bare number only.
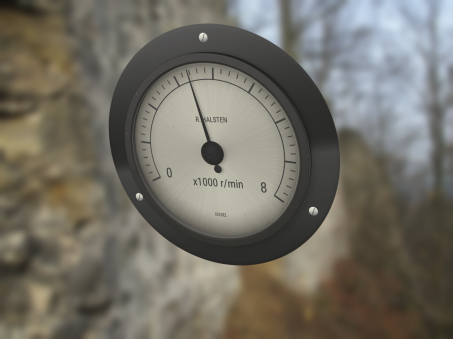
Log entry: 3400
